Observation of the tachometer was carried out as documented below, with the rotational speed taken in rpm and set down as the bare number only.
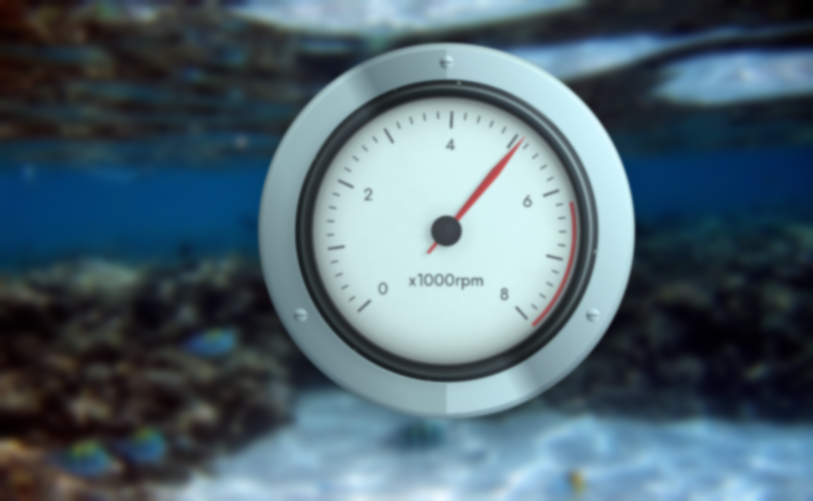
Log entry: 5100
